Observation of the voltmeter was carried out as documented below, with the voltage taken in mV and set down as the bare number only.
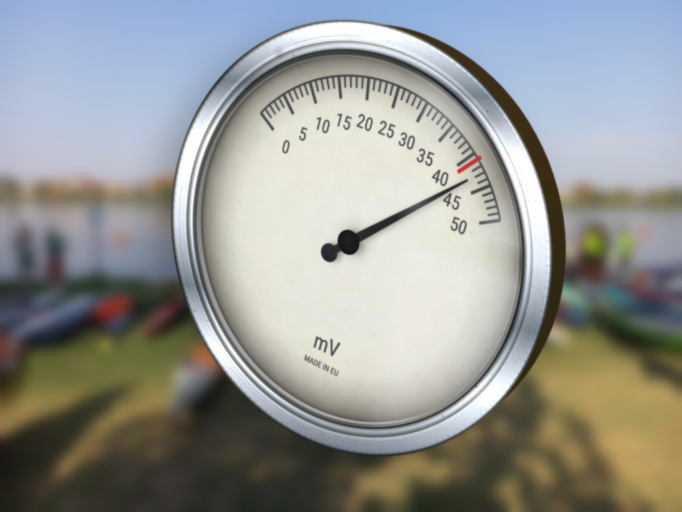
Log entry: 43
